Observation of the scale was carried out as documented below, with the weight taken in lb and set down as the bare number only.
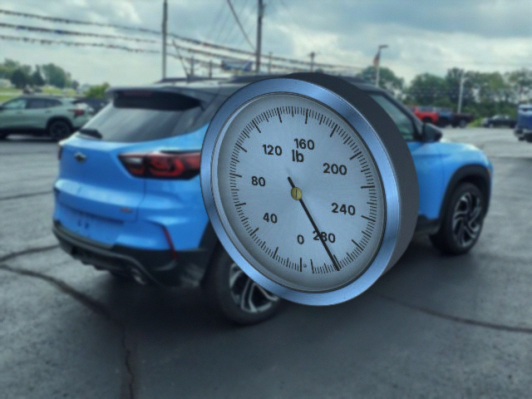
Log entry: 280
